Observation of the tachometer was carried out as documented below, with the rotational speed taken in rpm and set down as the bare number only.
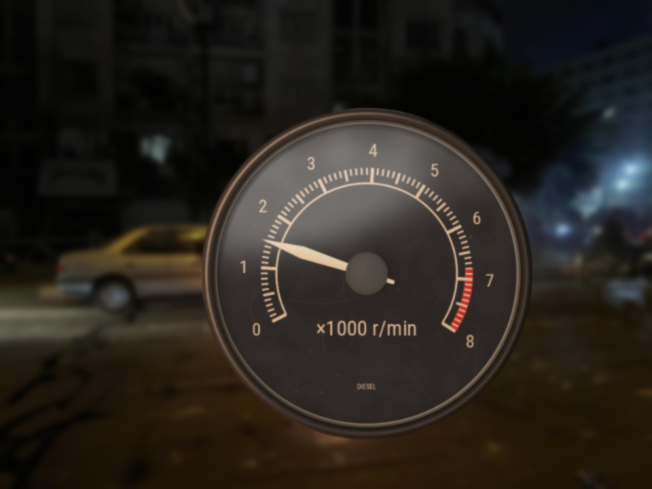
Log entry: 1500
